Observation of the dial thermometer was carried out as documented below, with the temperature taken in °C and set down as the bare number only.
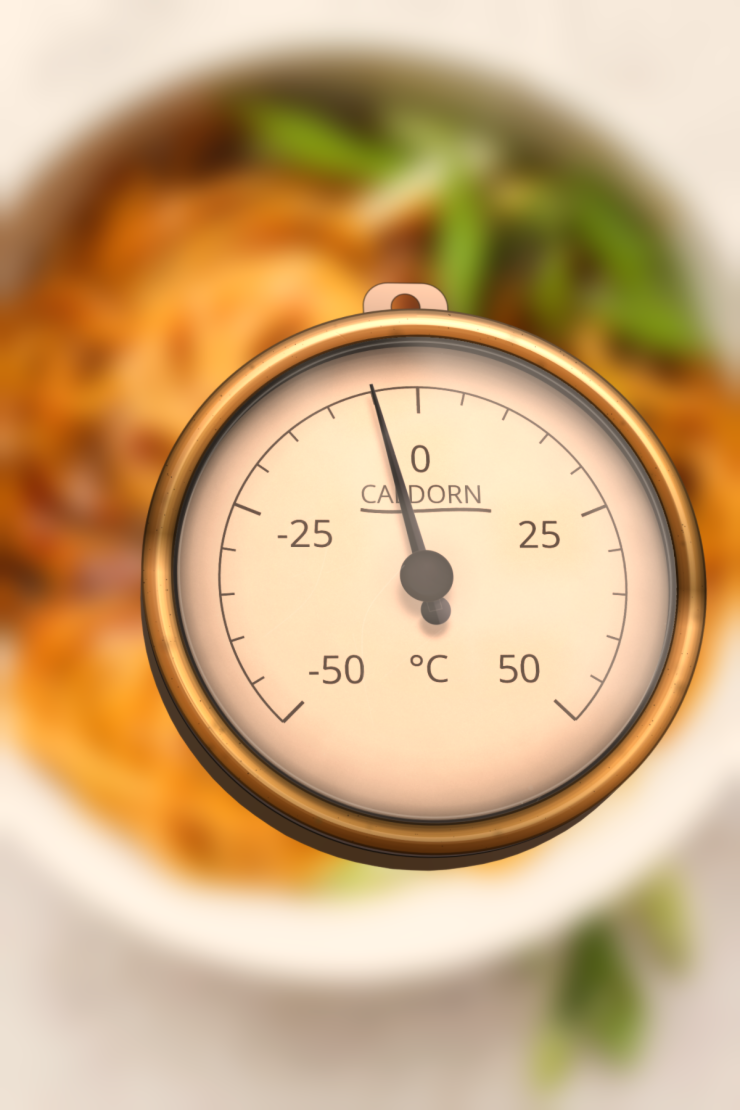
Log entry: -5
